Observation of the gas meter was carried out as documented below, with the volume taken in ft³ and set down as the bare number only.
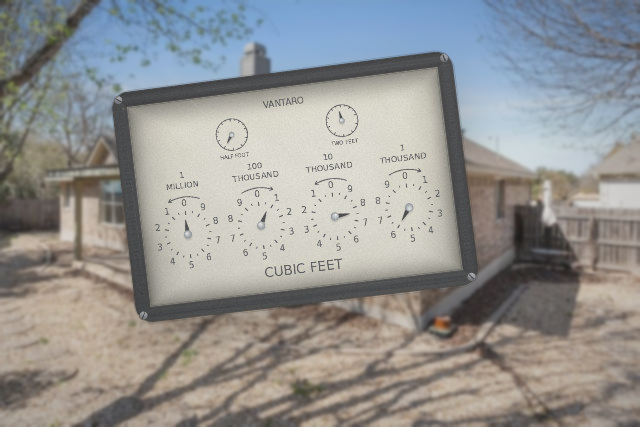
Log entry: 7600
